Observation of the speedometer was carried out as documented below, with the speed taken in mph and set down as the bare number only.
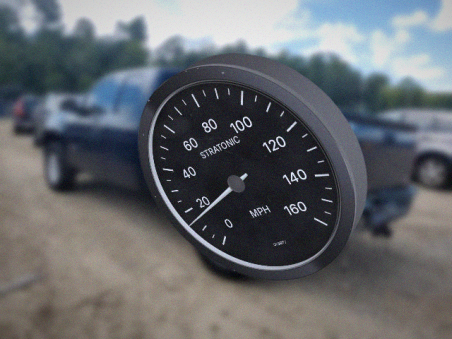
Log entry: 15
